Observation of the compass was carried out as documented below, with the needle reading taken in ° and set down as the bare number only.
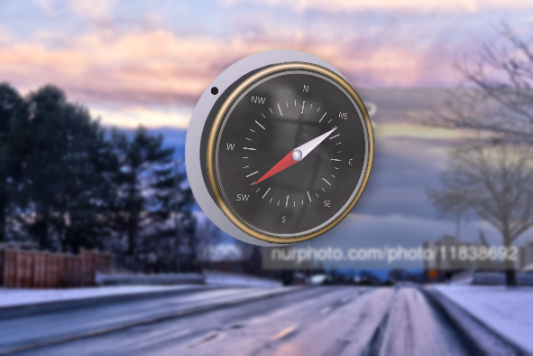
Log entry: 230
